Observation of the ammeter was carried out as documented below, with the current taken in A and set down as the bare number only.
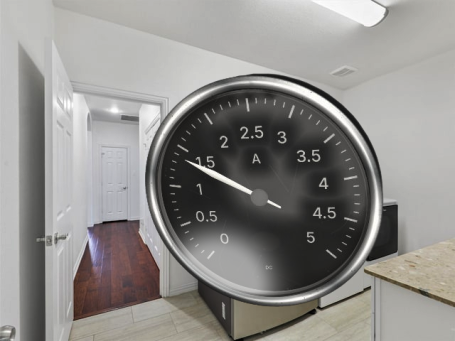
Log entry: 1.4
